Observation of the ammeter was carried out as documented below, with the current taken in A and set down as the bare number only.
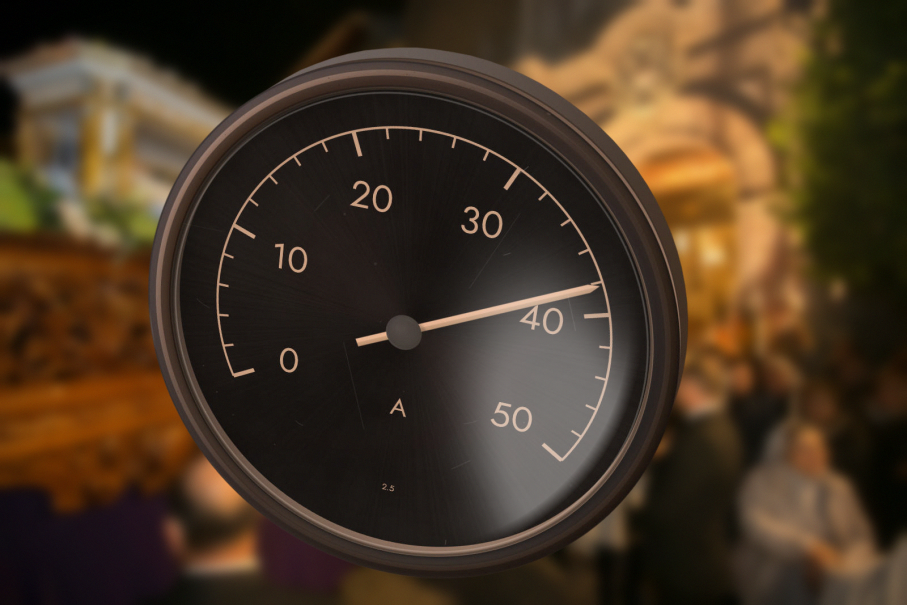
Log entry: 38
